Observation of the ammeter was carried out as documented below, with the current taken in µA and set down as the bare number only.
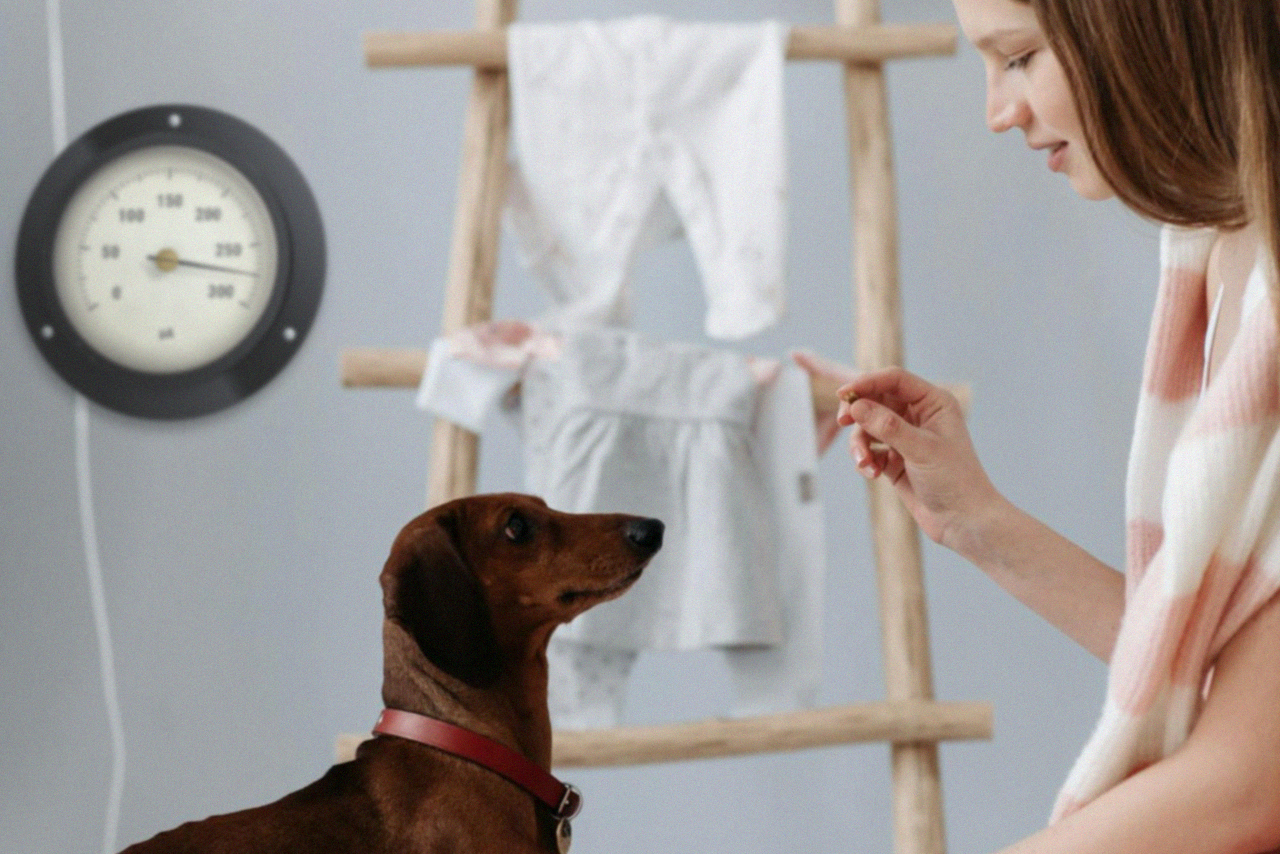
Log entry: 275
